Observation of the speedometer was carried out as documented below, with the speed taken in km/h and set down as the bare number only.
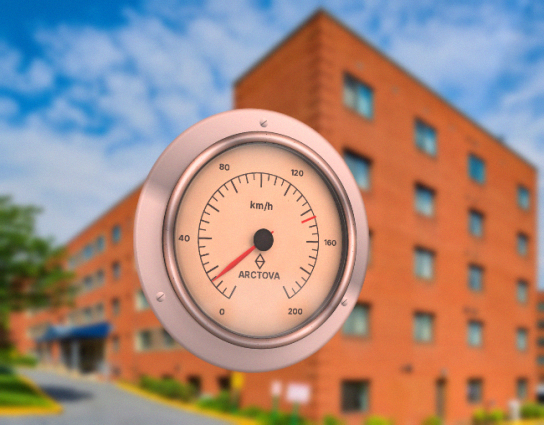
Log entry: 15
